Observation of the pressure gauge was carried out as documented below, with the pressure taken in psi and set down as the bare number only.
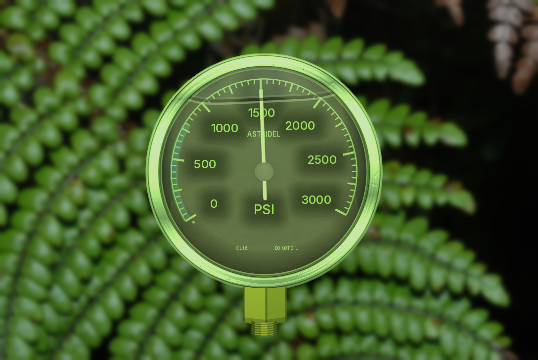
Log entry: 1500
